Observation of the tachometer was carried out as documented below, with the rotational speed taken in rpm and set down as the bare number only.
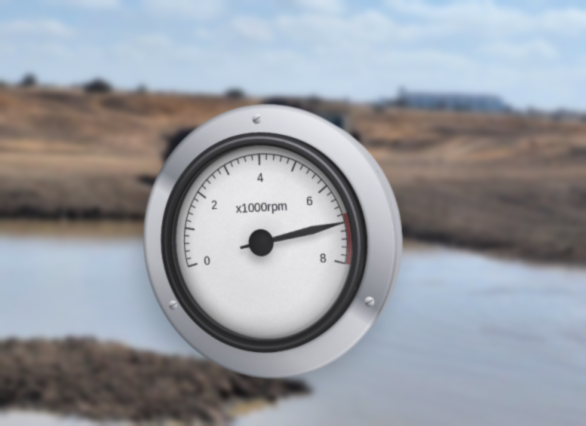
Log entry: 7000
